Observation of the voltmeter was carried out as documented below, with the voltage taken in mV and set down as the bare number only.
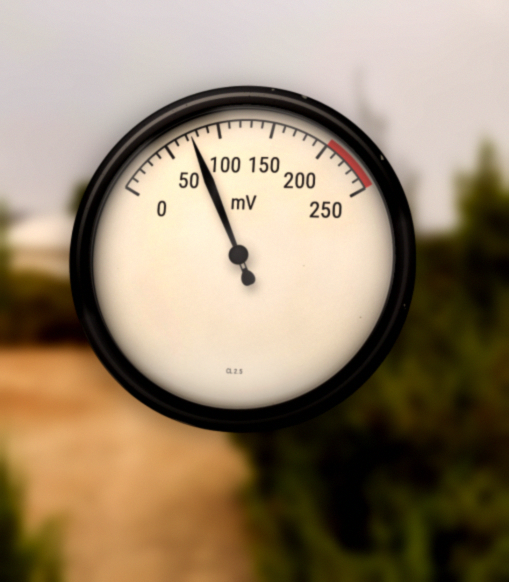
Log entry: 75
